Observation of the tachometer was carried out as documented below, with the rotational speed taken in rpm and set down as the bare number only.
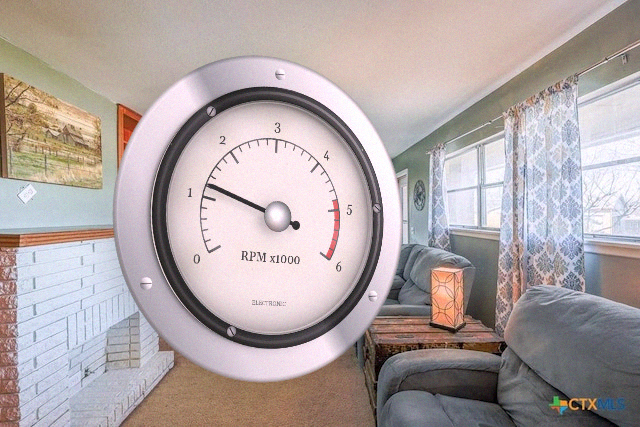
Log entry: 1200
